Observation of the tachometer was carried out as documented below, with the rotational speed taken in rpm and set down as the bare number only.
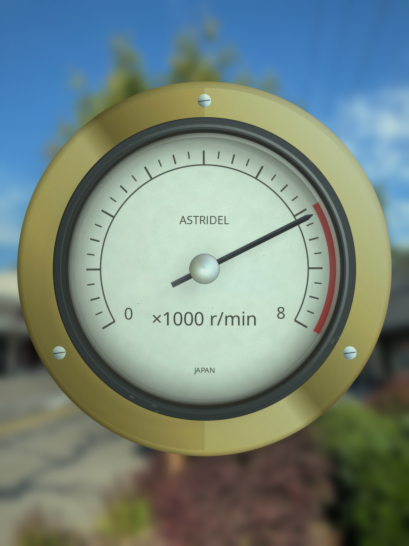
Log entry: 6125
